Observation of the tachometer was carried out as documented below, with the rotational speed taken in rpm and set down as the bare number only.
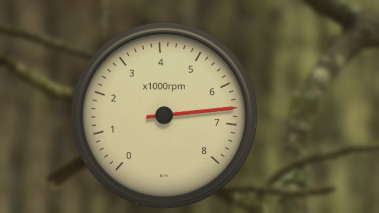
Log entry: 6600
